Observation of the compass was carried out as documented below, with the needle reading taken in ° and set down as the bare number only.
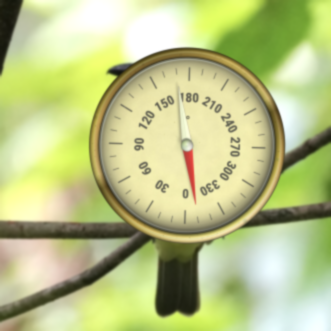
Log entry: 350
